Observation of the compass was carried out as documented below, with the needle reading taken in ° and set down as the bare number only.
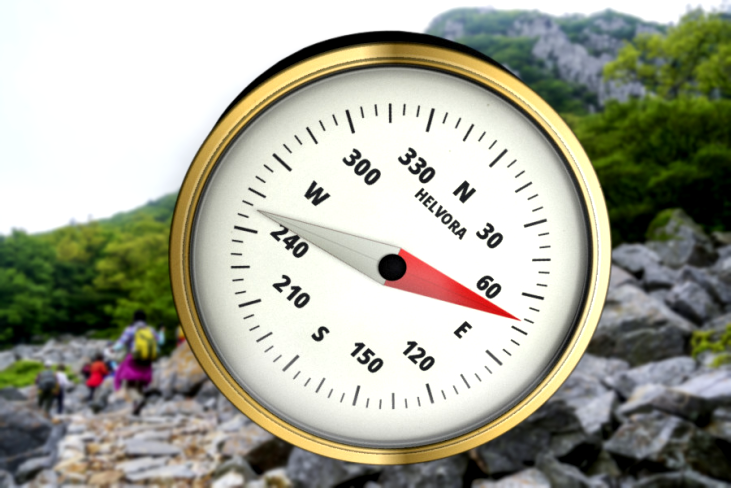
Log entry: 70
